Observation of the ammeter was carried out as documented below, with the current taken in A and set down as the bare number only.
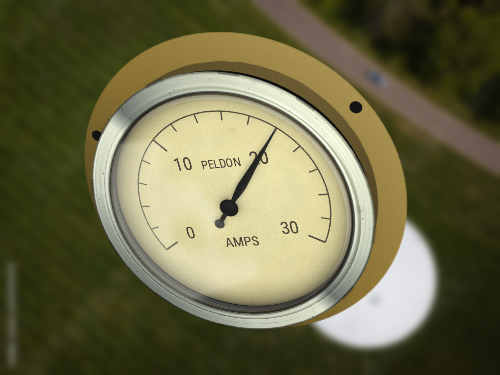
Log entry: 20
